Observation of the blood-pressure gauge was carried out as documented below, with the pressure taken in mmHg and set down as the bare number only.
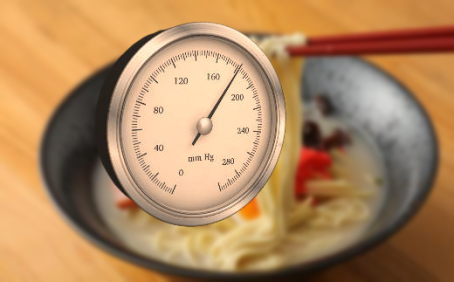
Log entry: 180
